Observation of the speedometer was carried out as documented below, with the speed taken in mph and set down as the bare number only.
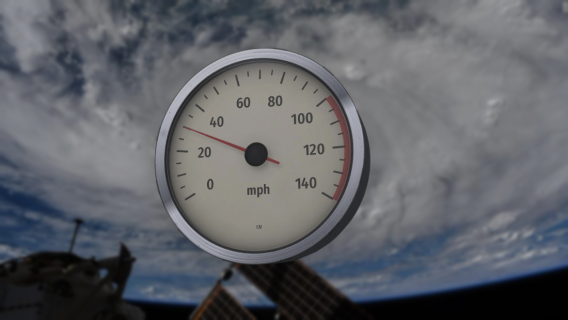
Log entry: 30
